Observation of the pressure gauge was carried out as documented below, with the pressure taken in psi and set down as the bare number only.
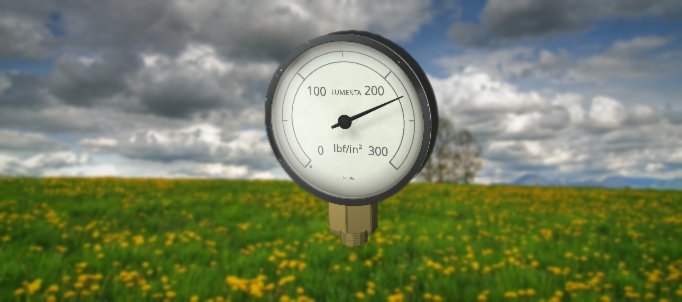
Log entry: 225
